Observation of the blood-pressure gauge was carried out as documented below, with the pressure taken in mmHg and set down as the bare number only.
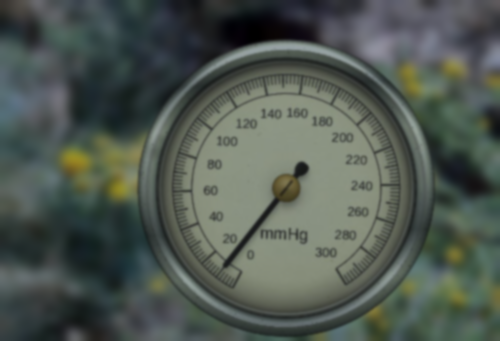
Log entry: 10
